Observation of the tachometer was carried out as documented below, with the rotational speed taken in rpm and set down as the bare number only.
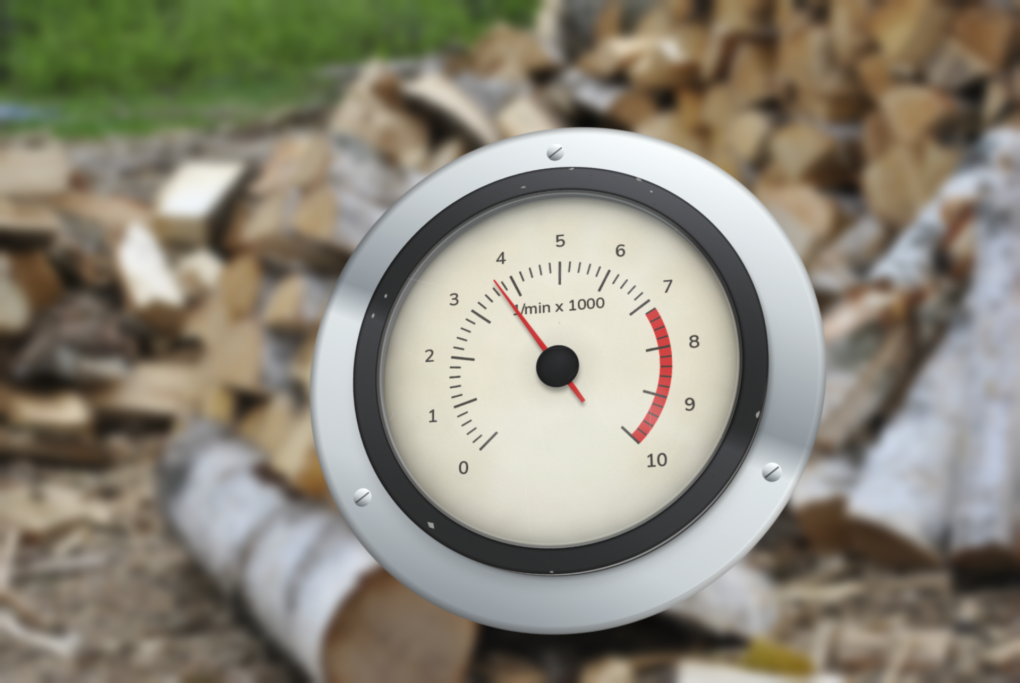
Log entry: 3700
